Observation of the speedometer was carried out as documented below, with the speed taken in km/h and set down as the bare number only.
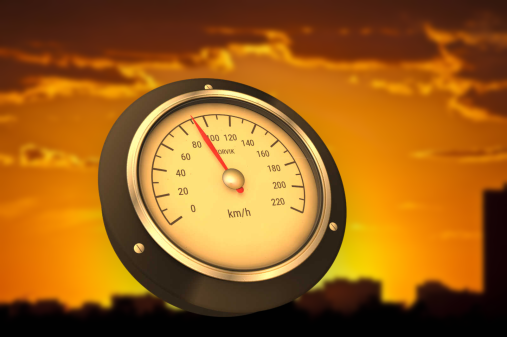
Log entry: 90
